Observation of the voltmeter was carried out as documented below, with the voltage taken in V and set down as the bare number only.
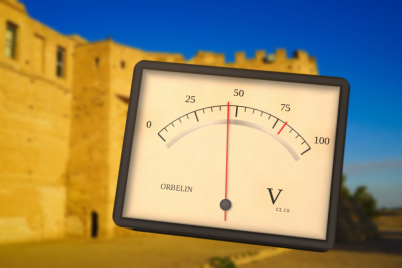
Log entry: 45
